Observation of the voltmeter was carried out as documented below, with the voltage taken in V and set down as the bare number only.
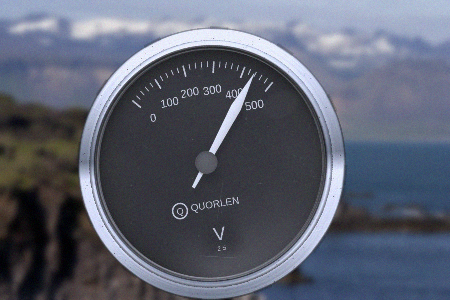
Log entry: 440
